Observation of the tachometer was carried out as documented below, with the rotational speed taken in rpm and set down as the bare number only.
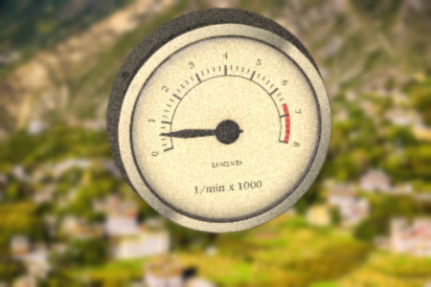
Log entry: 600
